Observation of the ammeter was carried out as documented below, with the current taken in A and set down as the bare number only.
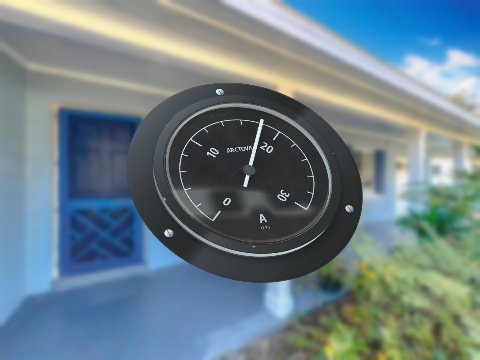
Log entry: 18
